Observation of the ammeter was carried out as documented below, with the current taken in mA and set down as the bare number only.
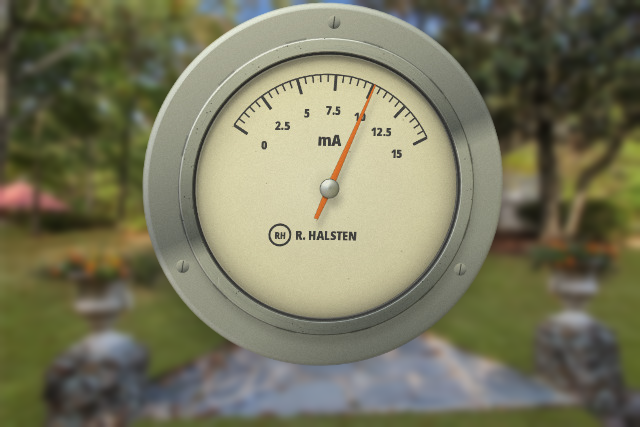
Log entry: 10
